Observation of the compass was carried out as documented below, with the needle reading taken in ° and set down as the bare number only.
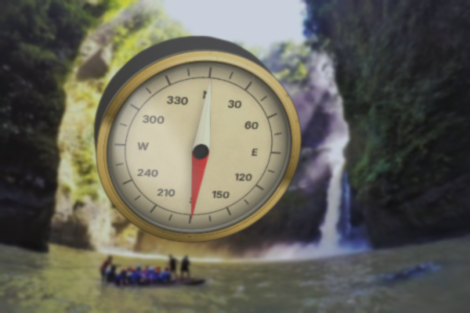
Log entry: 180
